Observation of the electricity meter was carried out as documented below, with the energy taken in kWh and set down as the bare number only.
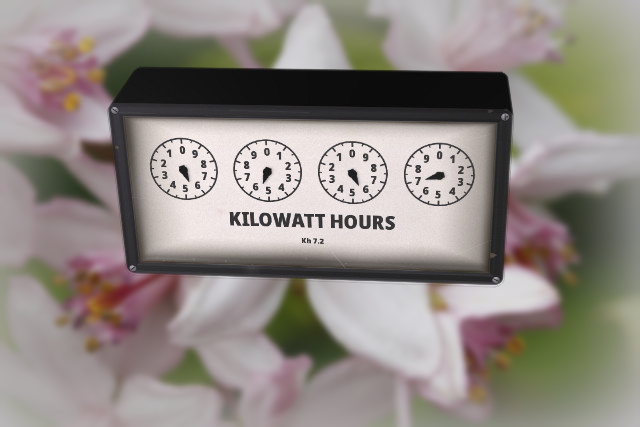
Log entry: 5557
